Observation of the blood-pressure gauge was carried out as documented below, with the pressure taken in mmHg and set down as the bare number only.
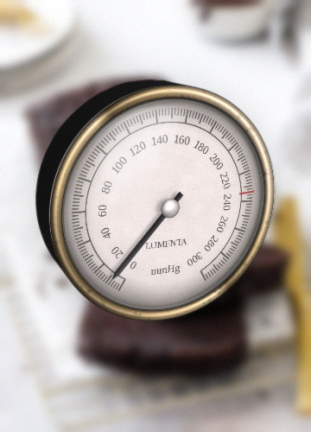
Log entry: 10
